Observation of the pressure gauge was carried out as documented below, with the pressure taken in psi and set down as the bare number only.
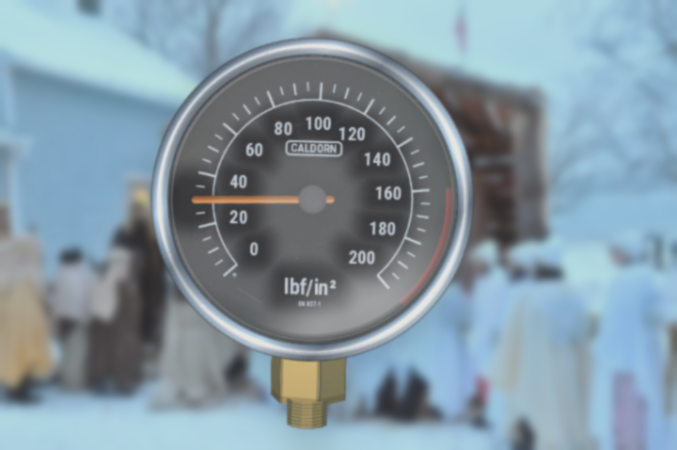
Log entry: 30
